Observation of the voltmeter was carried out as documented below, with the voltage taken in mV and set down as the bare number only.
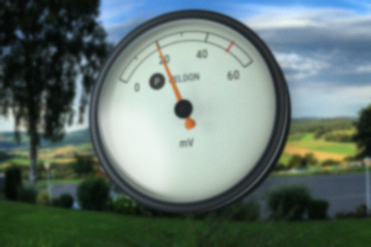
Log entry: 20
